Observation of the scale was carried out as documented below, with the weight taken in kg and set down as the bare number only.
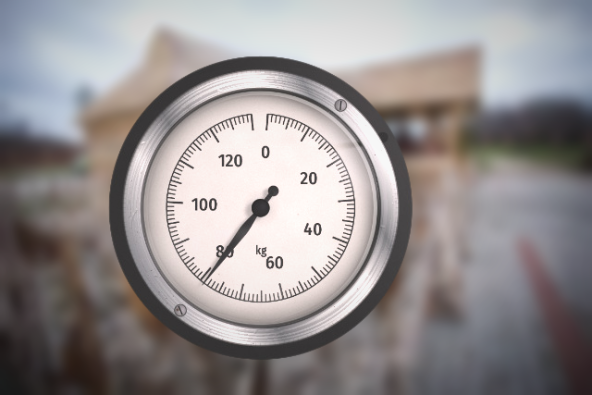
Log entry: 79
